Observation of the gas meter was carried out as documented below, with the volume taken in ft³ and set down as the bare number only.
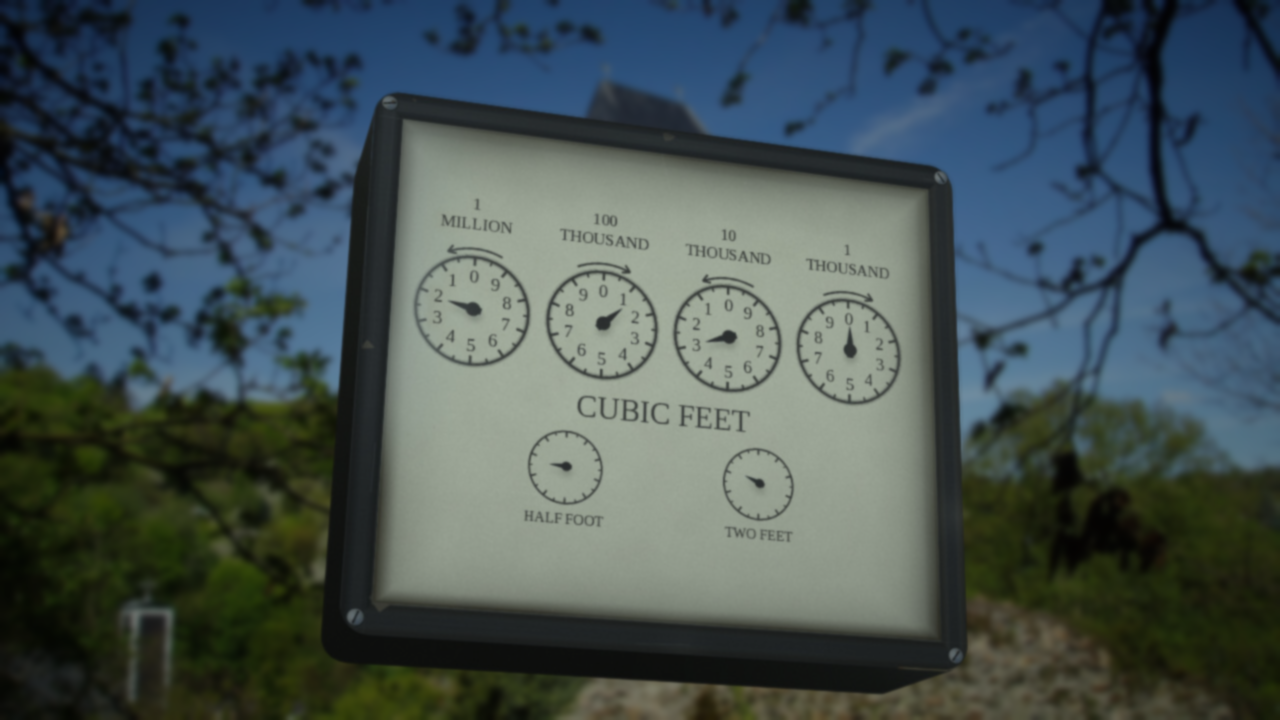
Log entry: 213000
